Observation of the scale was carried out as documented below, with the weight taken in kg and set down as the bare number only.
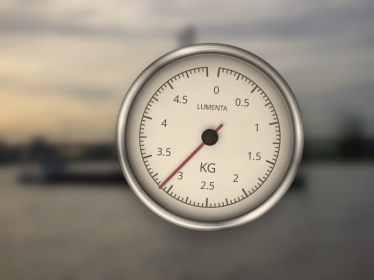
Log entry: 3.1
